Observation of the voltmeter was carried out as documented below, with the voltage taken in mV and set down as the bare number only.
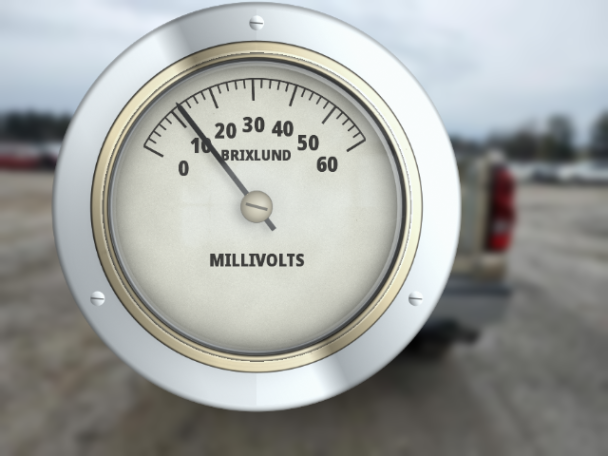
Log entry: 12
